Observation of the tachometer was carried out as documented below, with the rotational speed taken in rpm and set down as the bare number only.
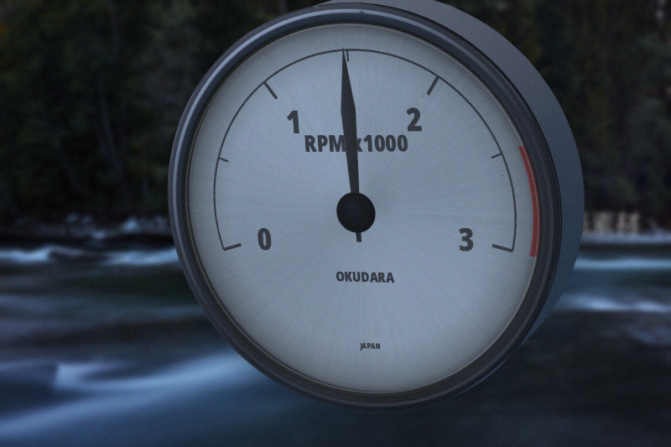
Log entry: 1500
